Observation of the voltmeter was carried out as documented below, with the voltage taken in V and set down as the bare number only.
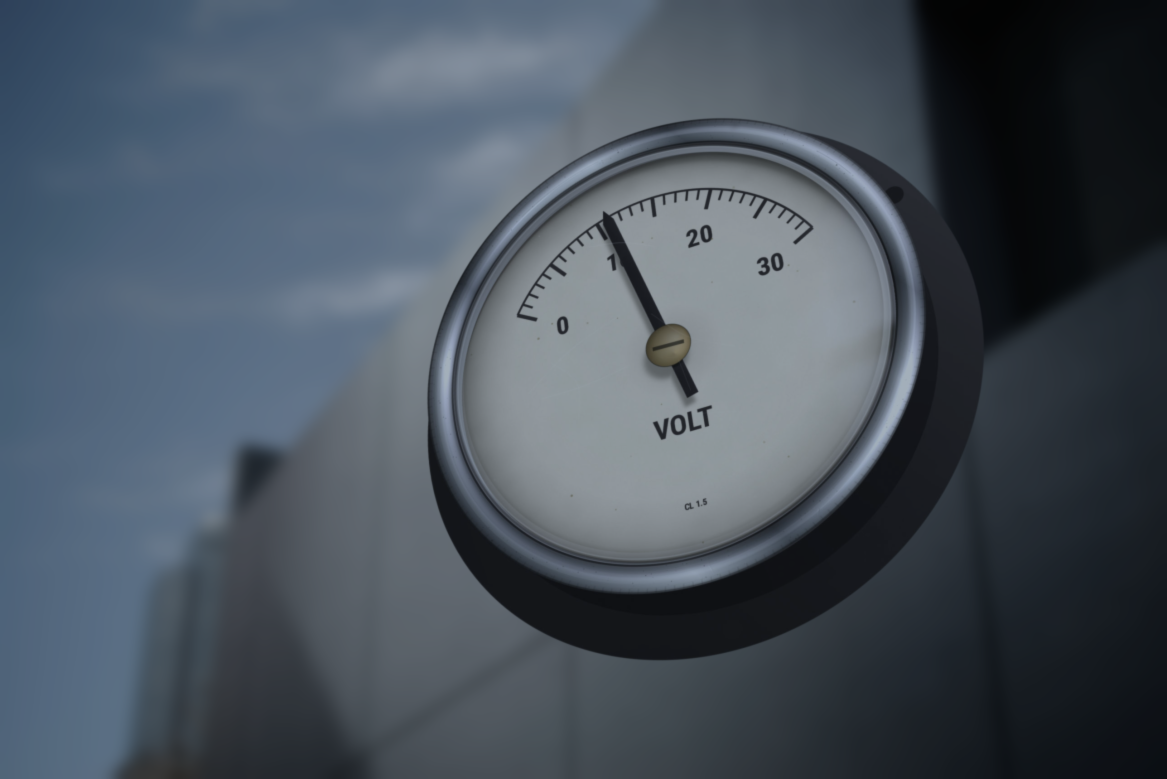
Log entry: 11
